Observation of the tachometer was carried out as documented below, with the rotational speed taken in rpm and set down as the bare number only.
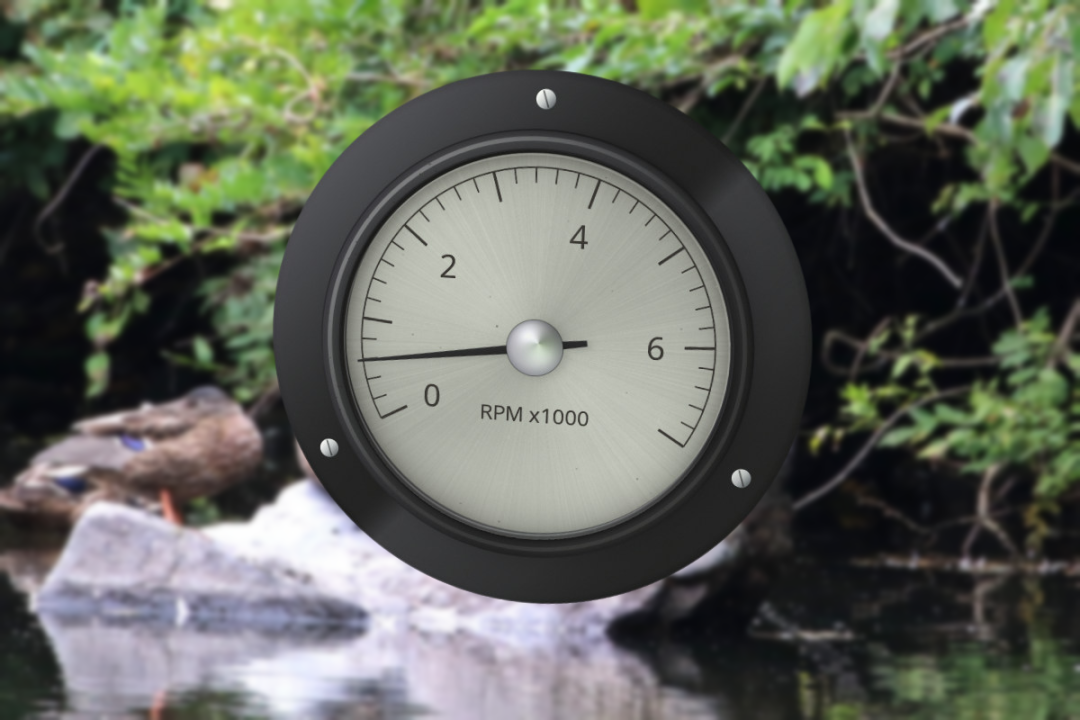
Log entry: 600
